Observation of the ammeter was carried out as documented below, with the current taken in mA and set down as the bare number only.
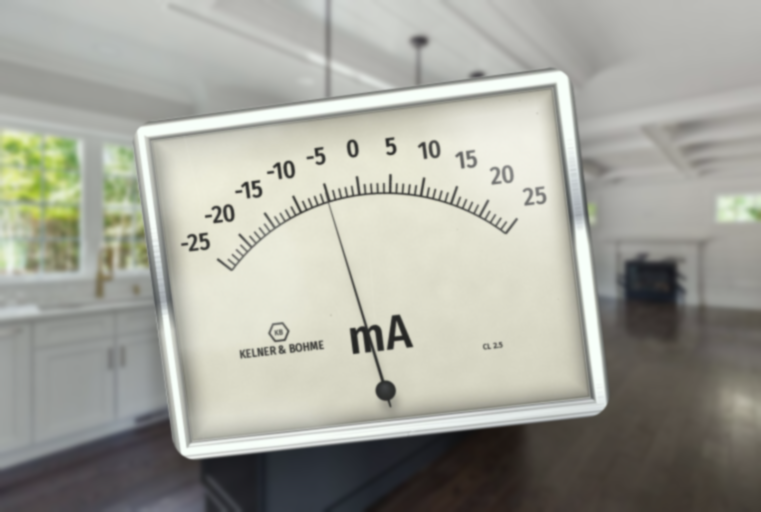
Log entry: -5
